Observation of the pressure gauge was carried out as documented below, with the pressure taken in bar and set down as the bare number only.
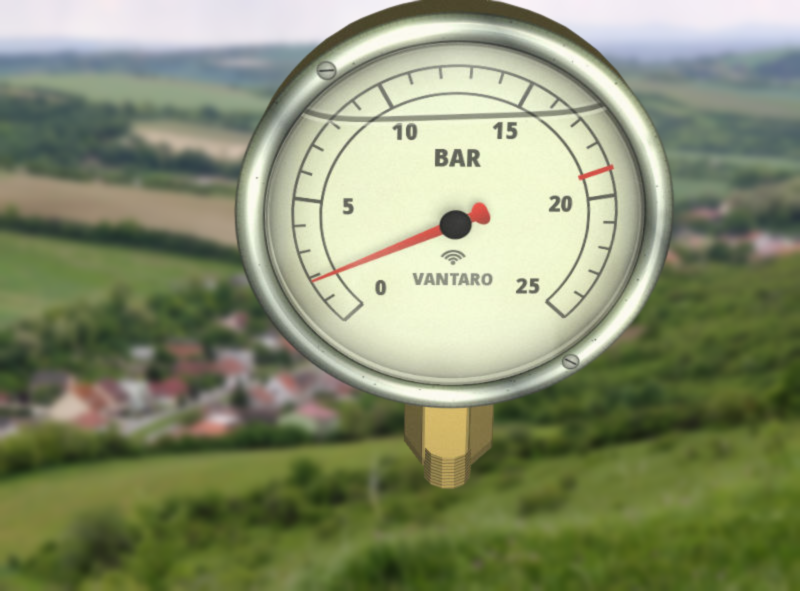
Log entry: 2
